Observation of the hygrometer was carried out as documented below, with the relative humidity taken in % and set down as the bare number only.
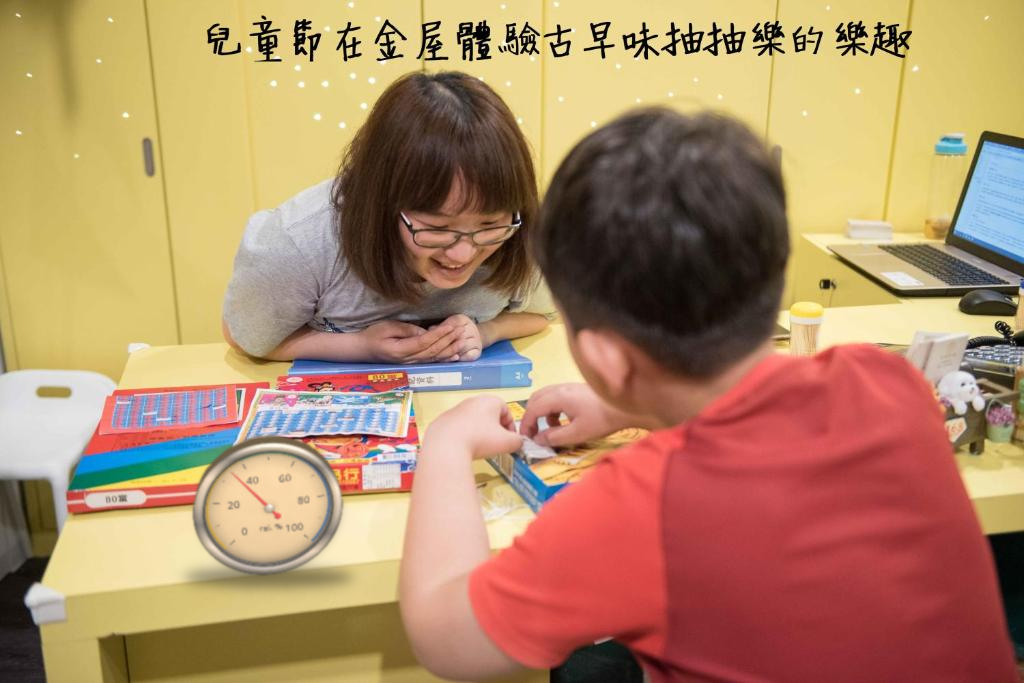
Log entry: 35
